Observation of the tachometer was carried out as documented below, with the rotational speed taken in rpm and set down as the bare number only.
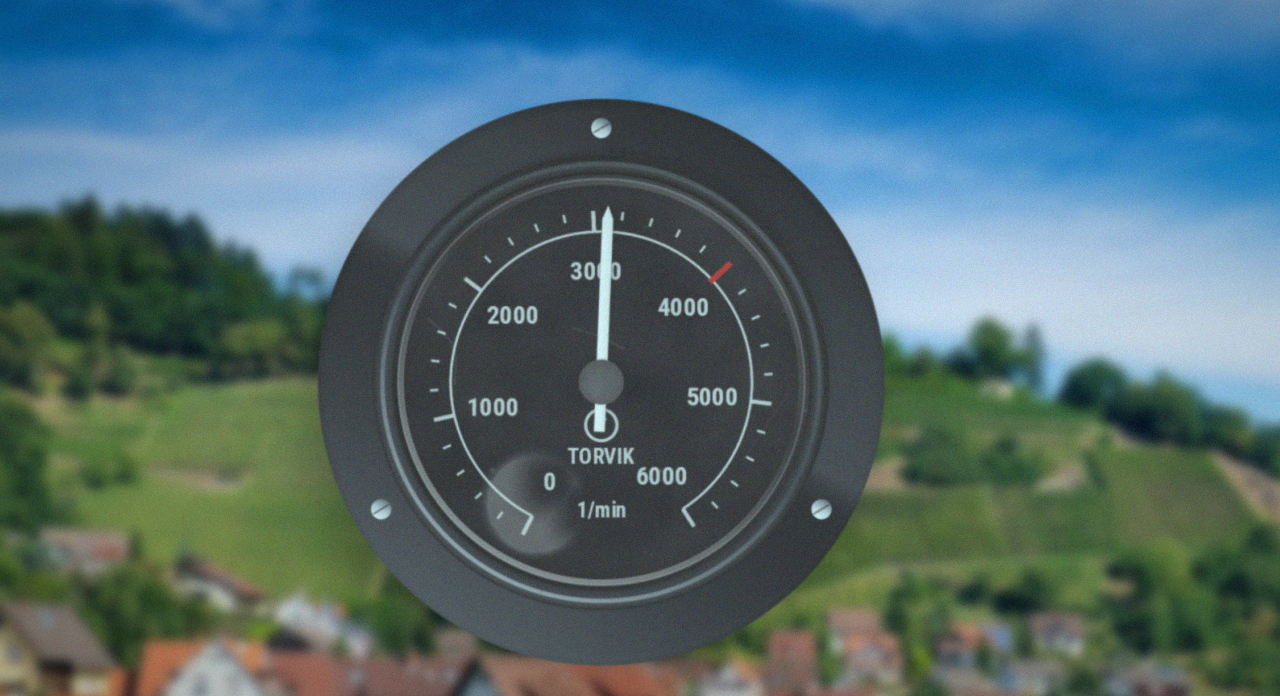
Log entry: 3100
